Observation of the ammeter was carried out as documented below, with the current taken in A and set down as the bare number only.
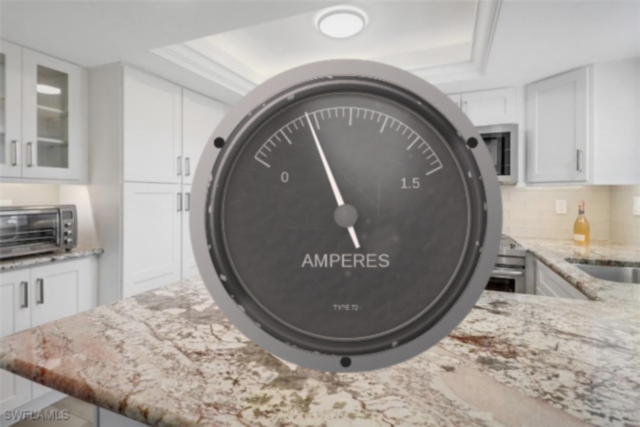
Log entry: 0.45
